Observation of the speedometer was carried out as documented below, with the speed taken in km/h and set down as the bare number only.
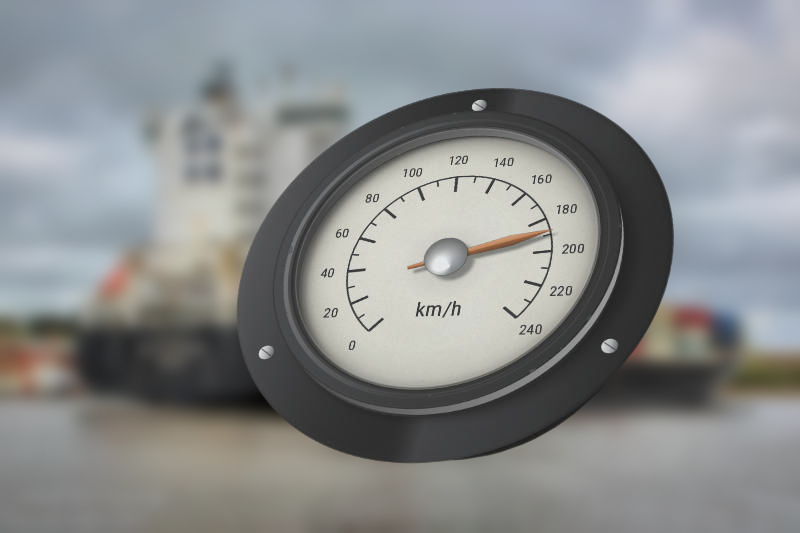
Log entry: 190
